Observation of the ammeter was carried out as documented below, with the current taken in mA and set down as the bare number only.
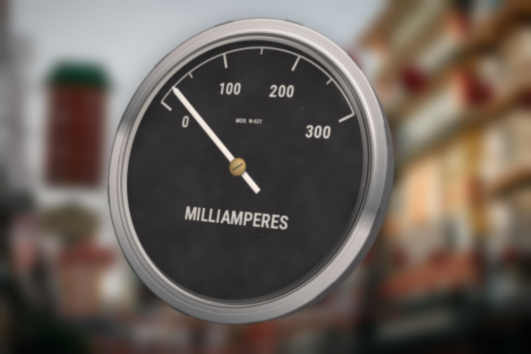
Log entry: 25
